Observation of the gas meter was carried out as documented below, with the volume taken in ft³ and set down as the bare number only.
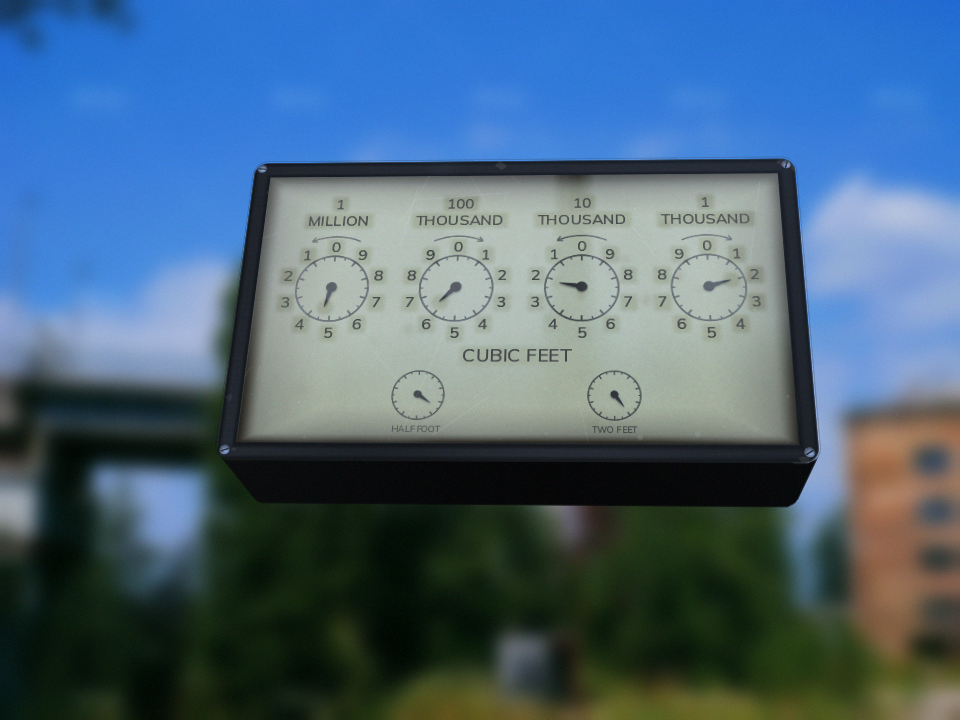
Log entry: 462200
